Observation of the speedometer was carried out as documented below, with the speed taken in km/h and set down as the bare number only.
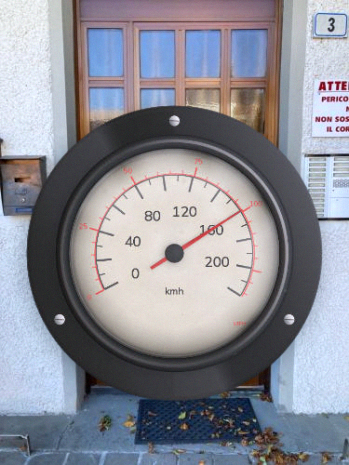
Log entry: 160
